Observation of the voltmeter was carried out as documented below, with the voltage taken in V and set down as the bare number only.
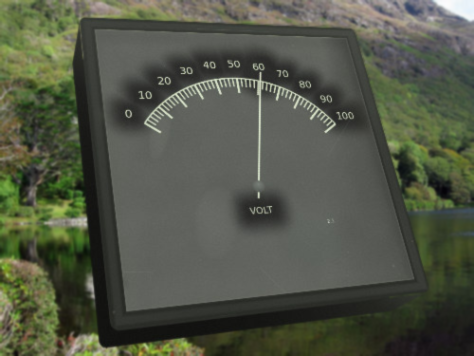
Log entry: 60
